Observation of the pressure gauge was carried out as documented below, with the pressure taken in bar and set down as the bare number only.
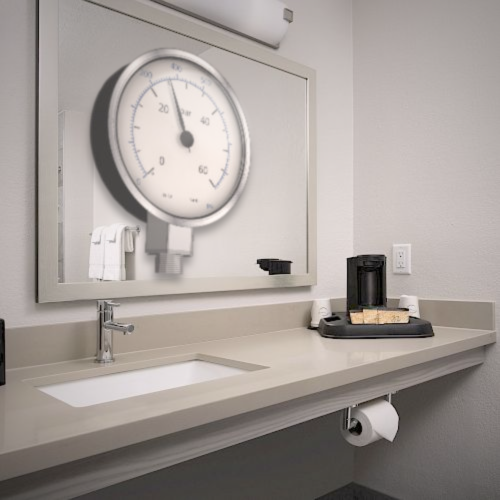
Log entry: 25
